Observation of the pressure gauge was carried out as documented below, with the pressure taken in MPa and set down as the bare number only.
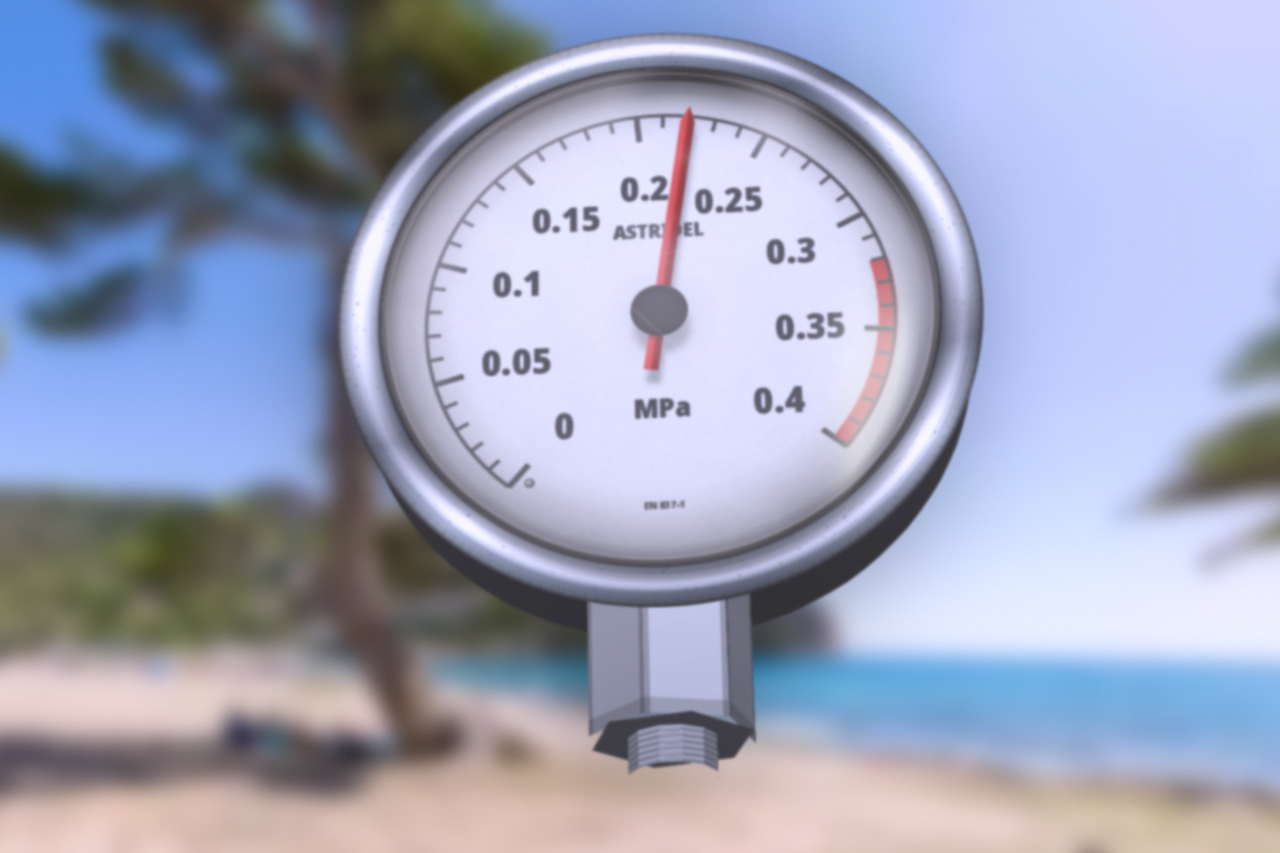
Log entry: 0.22
